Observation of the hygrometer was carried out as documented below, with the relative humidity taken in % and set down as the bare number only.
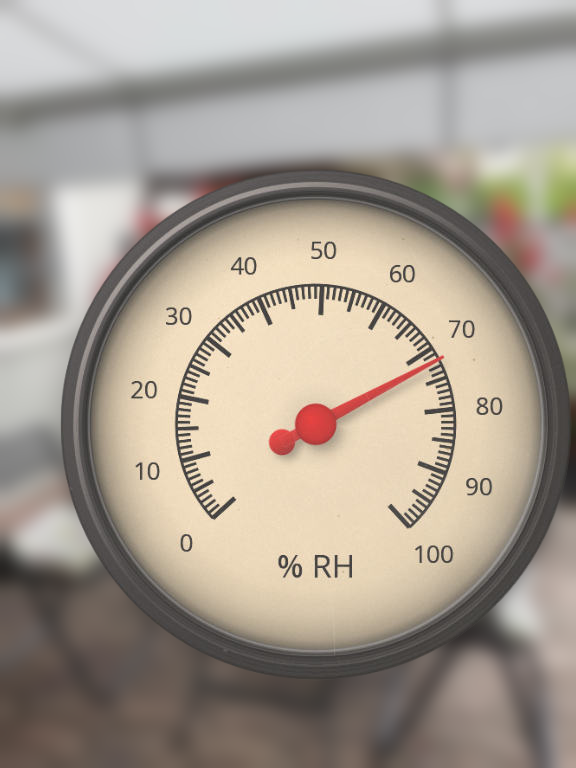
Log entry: 72
